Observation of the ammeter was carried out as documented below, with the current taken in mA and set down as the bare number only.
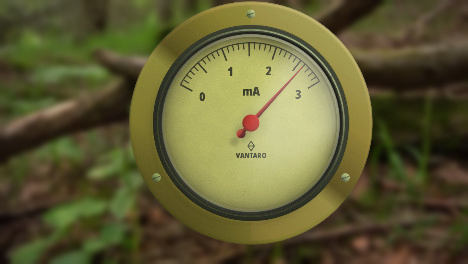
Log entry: 2.6
